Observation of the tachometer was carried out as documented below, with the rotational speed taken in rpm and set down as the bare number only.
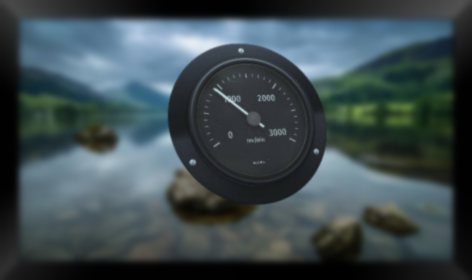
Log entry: 900
